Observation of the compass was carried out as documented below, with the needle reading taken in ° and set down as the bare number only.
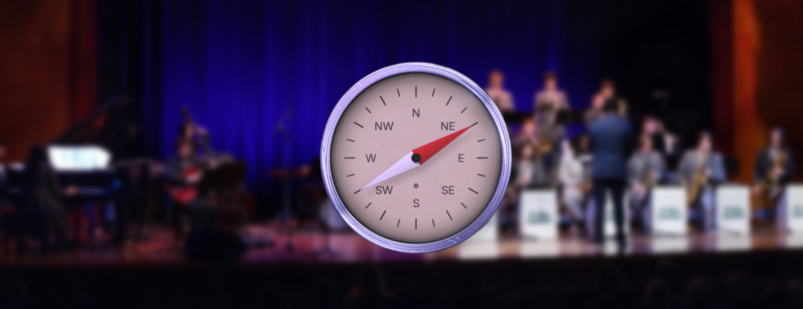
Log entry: 60
